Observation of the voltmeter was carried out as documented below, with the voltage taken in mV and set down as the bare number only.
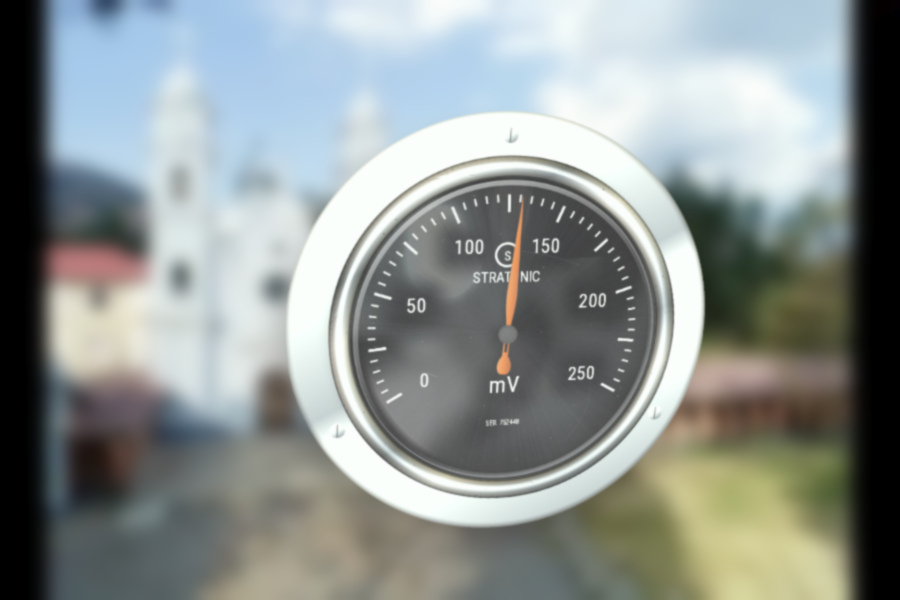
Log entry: 130
